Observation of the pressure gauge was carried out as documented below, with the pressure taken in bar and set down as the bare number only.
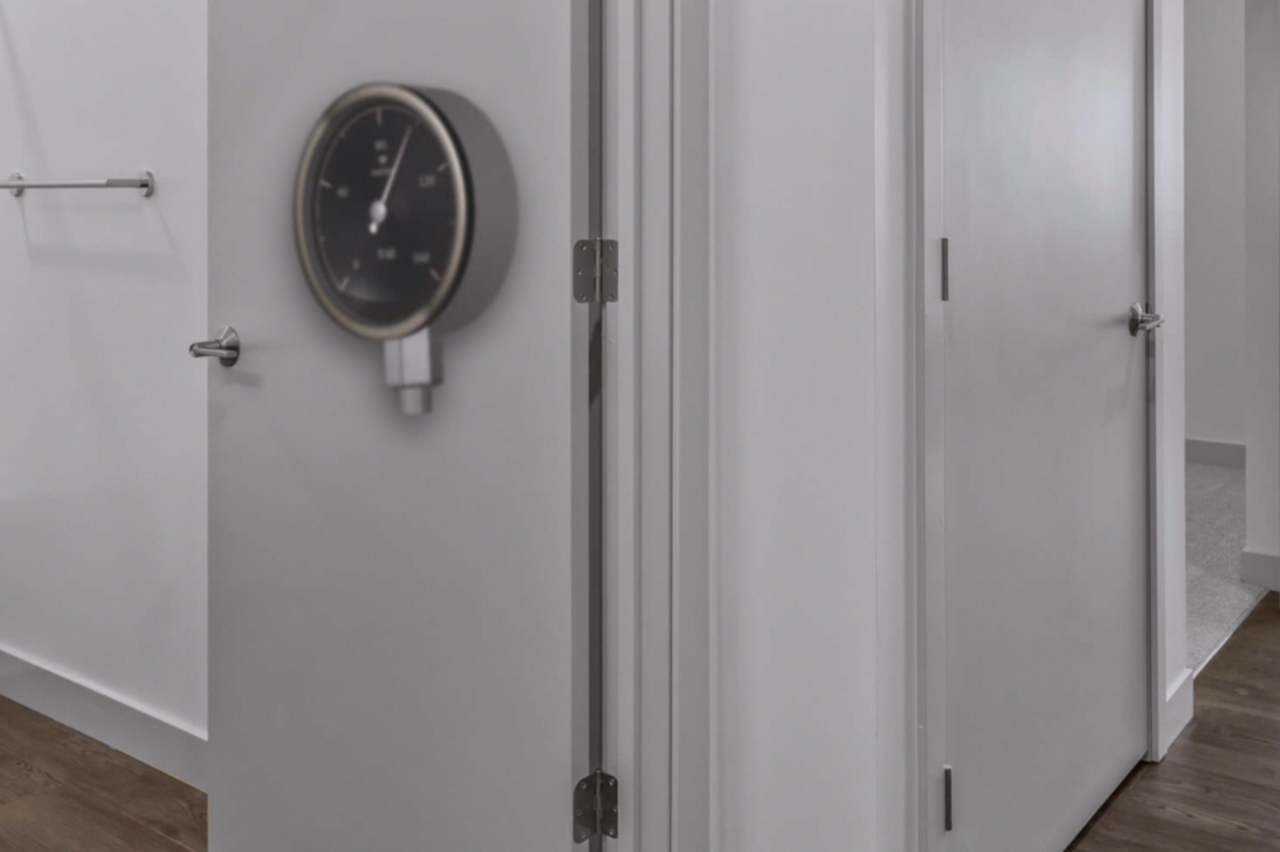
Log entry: 100
